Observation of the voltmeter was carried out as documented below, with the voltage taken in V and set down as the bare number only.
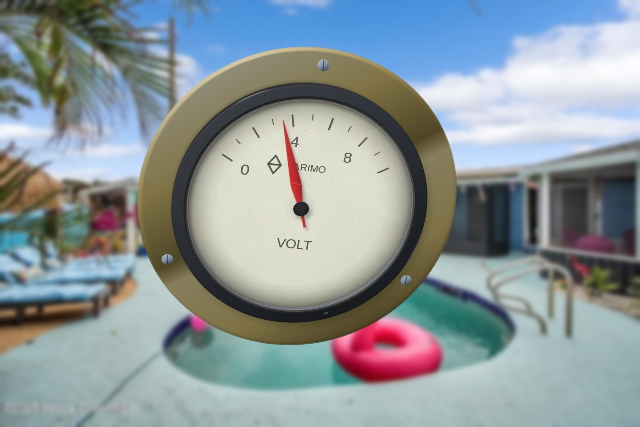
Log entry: 3.5
